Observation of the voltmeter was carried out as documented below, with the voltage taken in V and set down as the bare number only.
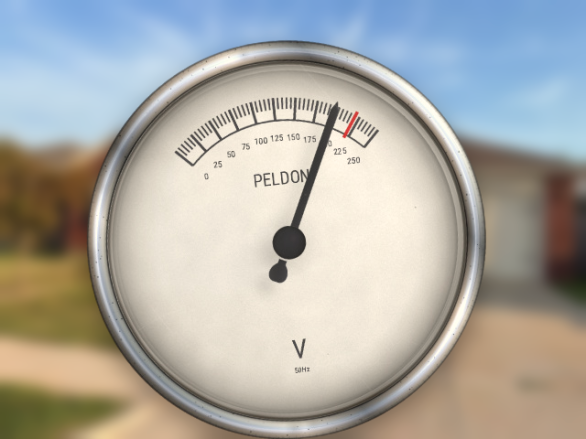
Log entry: 195
